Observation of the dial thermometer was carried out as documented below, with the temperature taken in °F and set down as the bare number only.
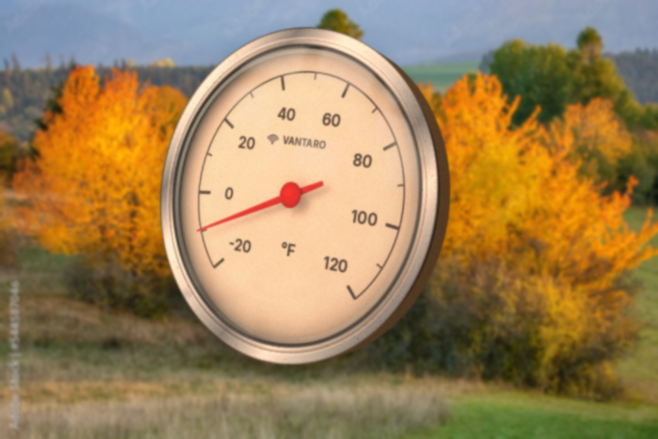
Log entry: -10
